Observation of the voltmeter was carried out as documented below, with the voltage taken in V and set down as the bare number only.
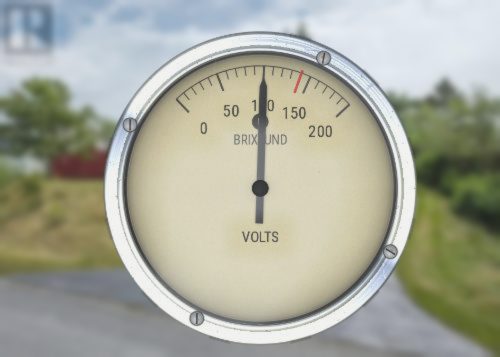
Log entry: 100
